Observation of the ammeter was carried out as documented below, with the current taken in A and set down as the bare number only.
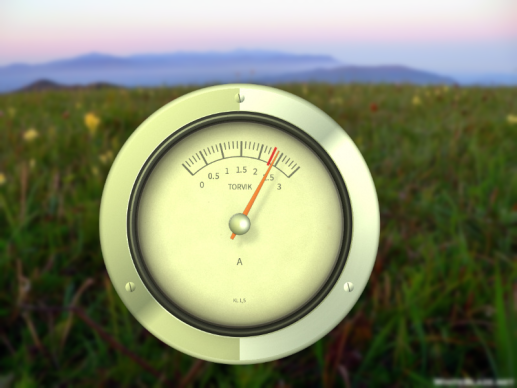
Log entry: 2.4
